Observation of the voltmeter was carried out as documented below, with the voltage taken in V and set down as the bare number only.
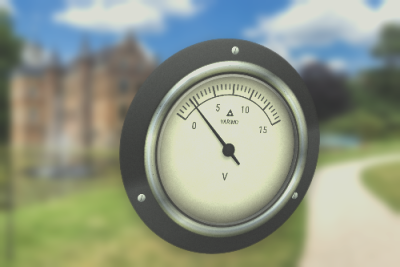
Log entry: 2
